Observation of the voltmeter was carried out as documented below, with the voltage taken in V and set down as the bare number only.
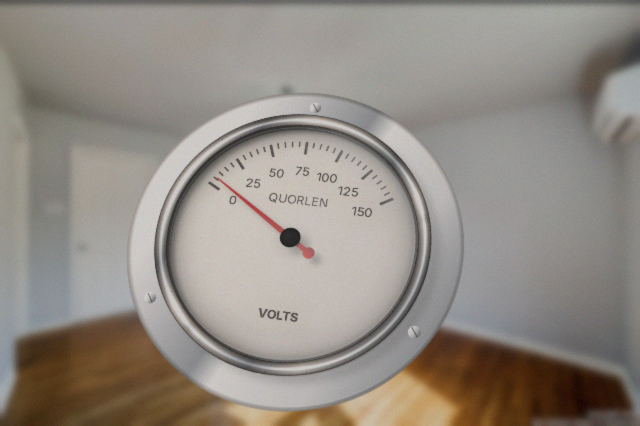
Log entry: 5
